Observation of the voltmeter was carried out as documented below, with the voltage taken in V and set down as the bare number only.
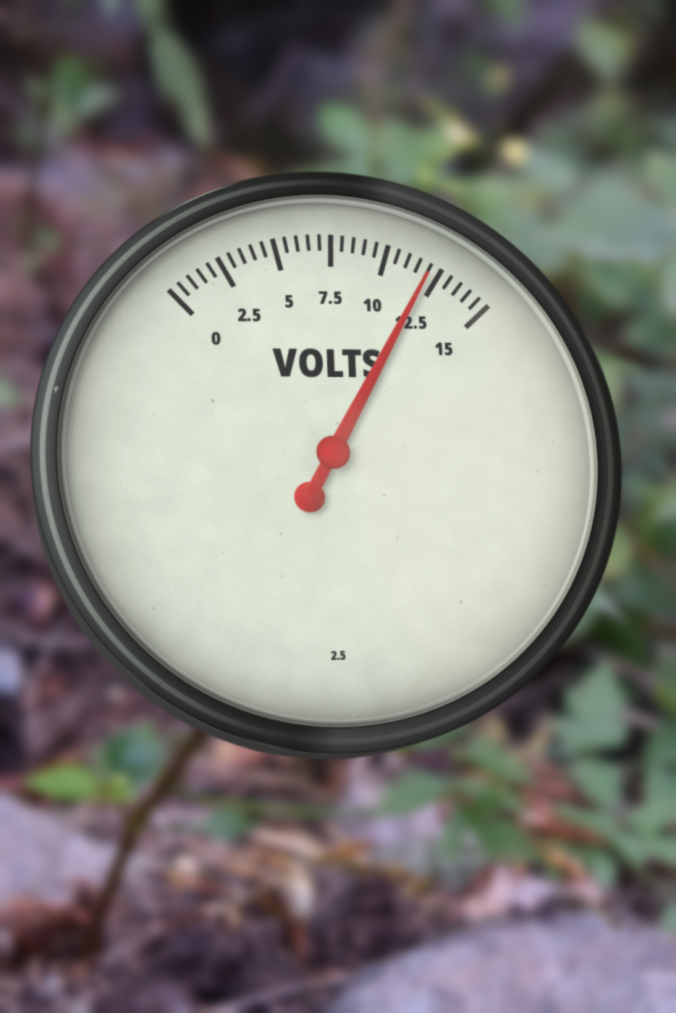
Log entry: 12
